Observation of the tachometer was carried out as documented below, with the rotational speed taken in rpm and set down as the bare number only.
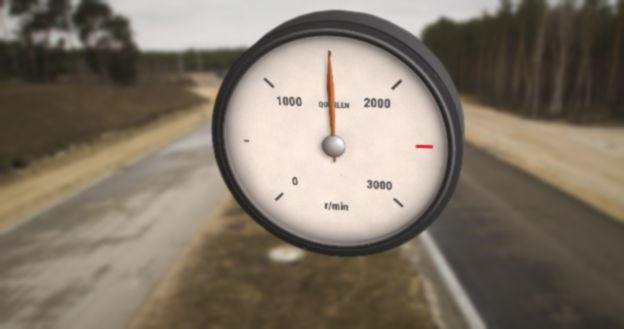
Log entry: 1500
